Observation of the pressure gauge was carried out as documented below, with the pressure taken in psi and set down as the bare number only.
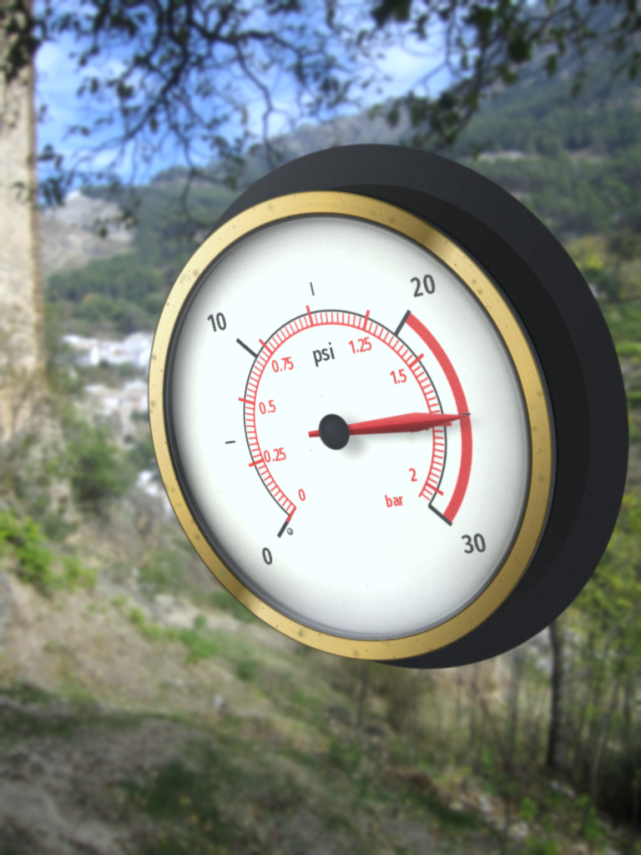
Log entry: 25
